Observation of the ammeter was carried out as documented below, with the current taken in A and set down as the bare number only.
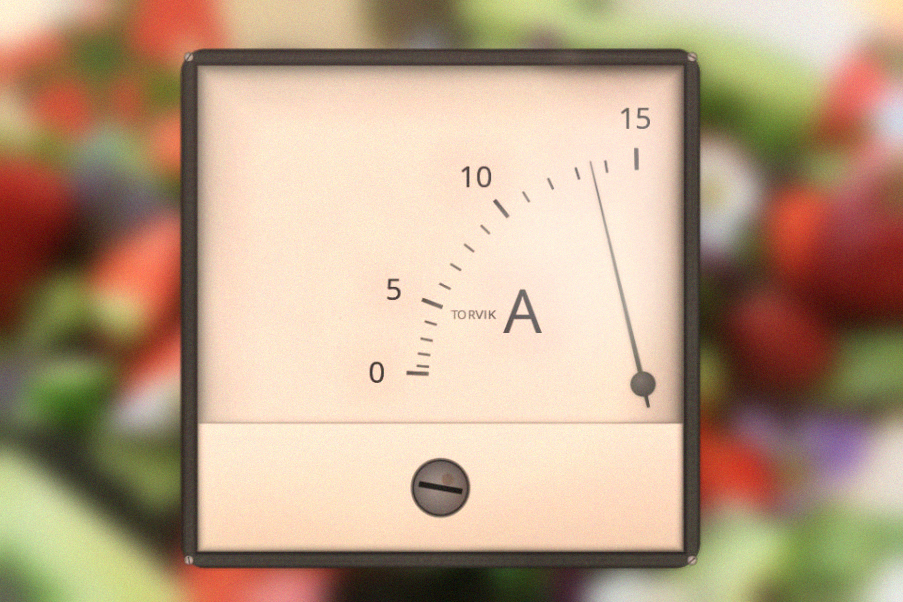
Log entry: 13.5
